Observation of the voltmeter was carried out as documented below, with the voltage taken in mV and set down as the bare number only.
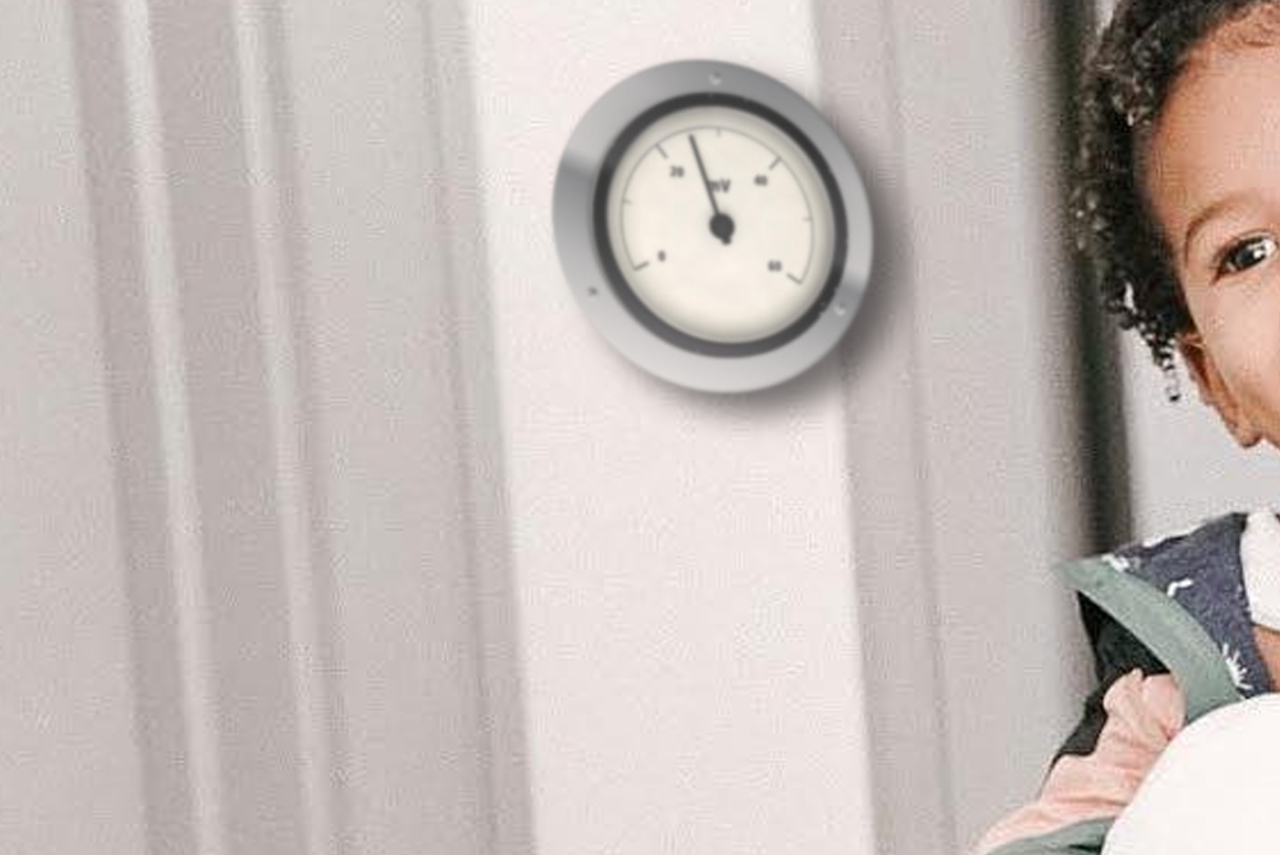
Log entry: 25
